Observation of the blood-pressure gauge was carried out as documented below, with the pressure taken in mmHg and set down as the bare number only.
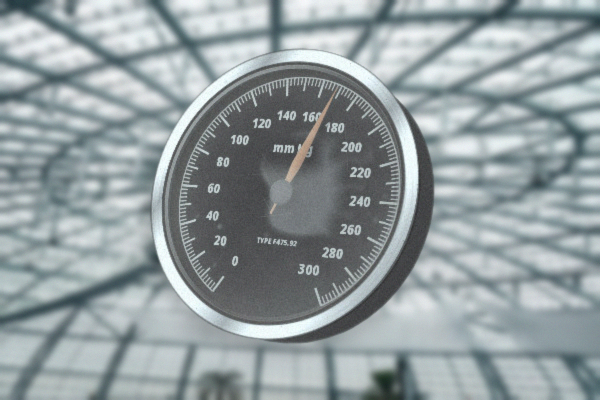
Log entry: 170
